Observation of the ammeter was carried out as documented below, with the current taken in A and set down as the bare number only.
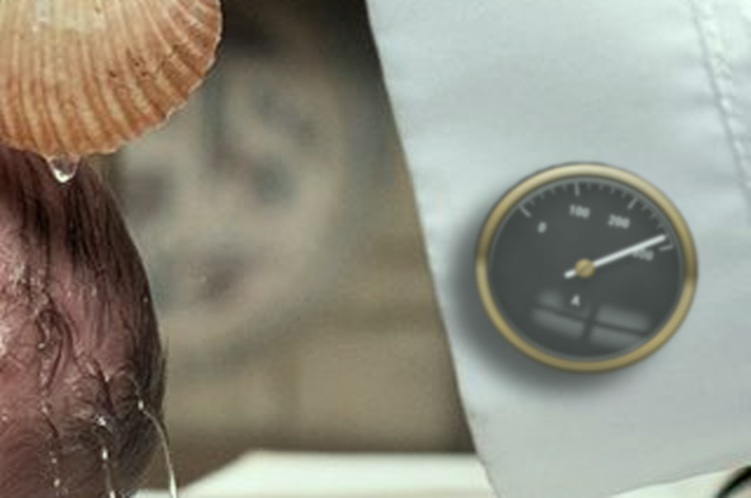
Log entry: 280
